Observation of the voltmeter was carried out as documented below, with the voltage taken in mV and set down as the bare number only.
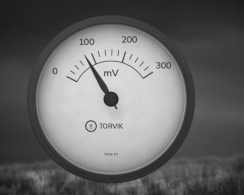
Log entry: 80
